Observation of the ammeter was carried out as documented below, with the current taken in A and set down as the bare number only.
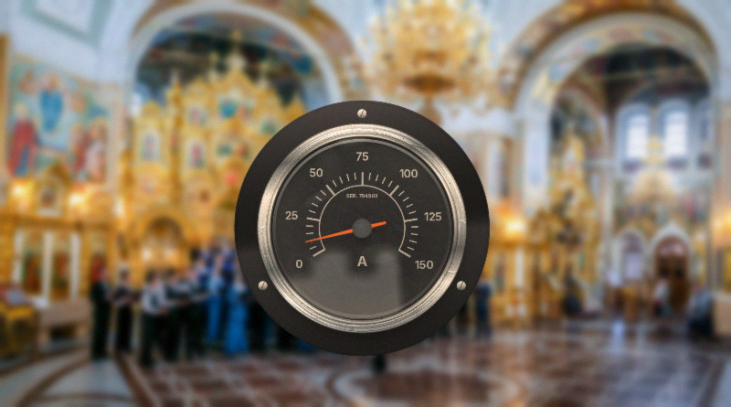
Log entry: 10
